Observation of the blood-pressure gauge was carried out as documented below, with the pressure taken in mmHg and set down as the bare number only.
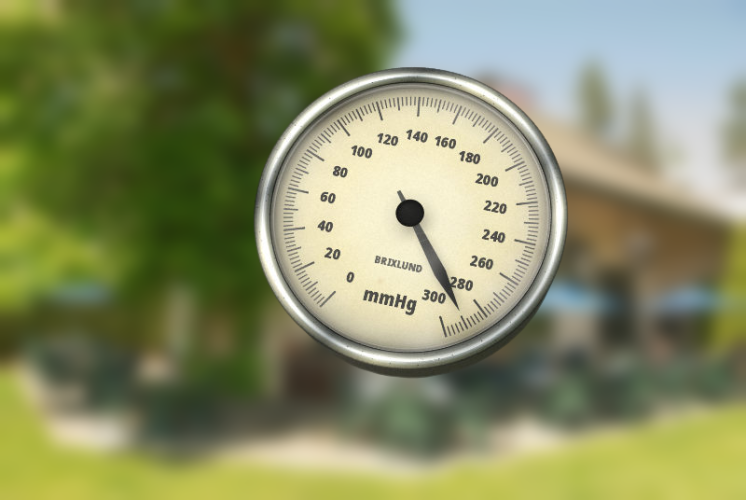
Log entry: 290
